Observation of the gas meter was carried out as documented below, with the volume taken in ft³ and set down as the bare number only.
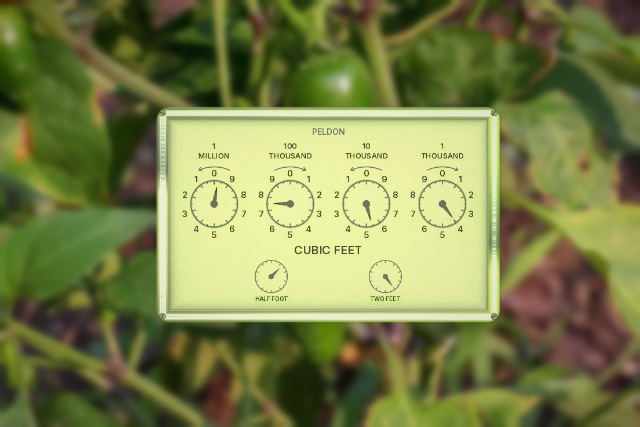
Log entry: 975400
